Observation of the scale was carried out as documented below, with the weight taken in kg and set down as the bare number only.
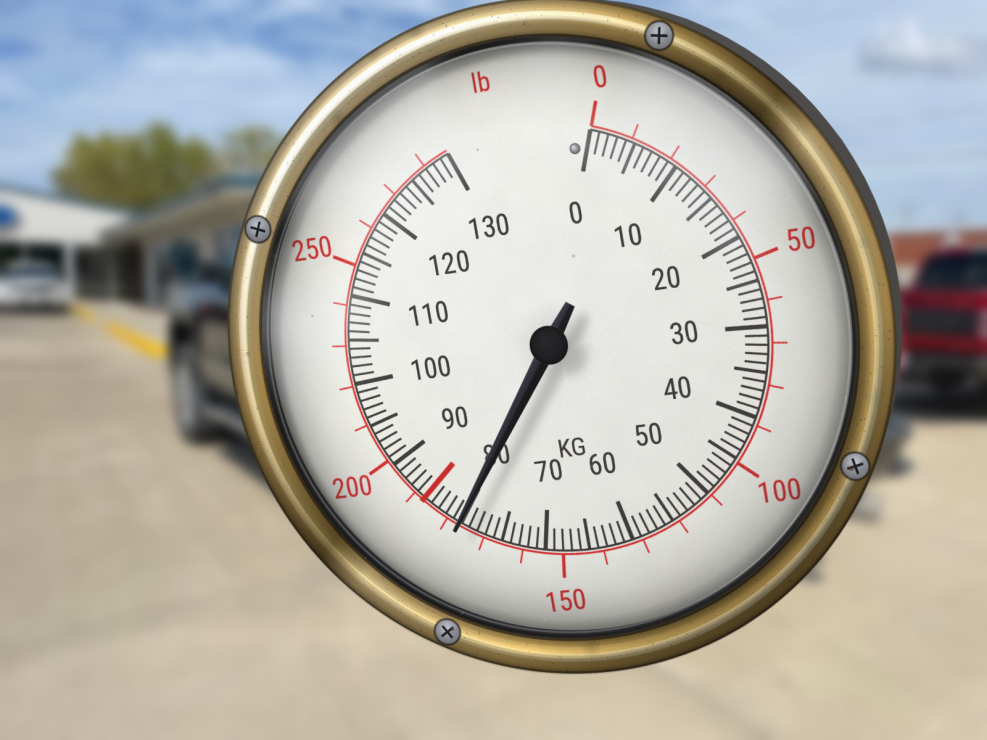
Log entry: 80
